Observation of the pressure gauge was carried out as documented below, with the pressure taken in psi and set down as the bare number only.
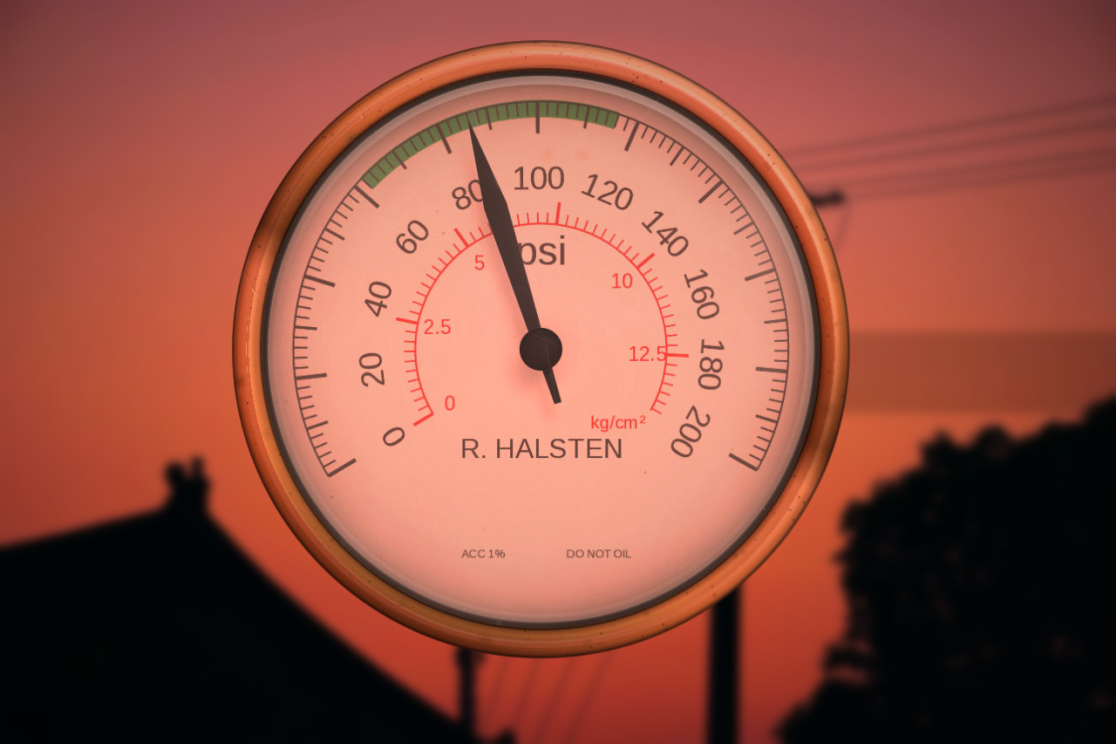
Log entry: 86
